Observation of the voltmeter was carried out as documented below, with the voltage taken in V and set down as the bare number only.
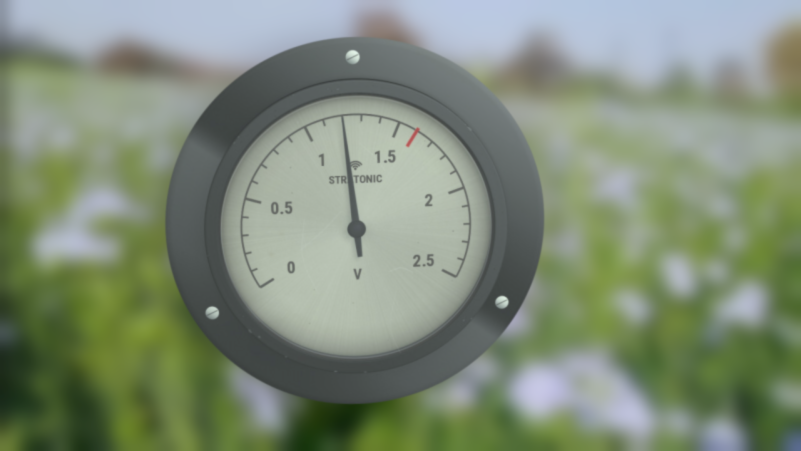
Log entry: 1.2
